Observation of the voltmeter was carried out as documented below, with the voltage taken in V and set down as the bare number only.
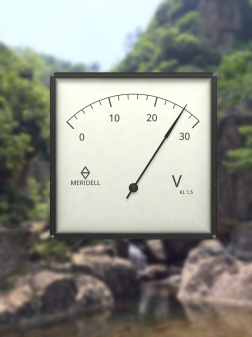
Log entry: 26
